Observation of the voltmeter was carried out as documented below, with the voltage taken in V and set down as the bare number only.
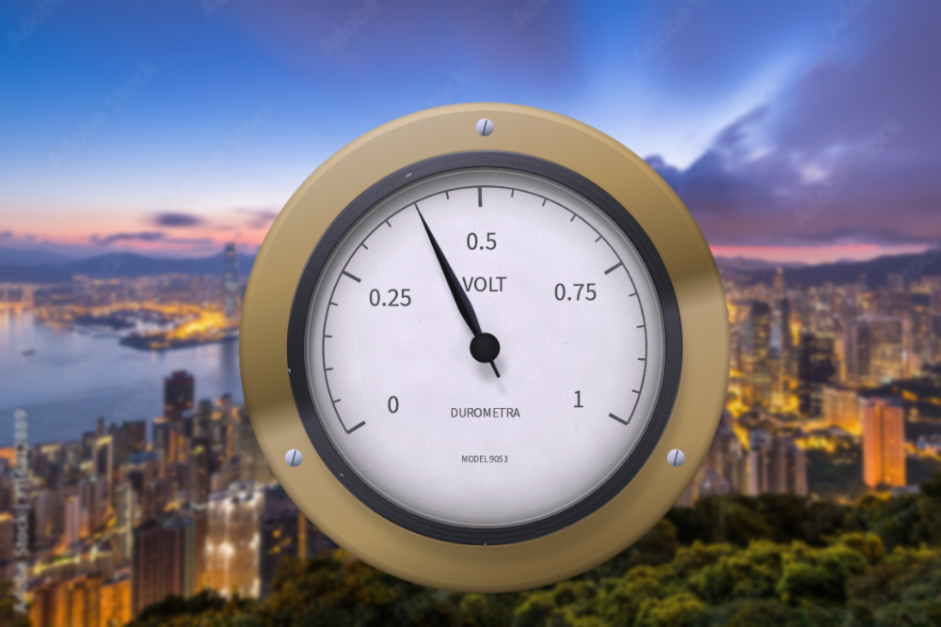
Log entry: 0.4
